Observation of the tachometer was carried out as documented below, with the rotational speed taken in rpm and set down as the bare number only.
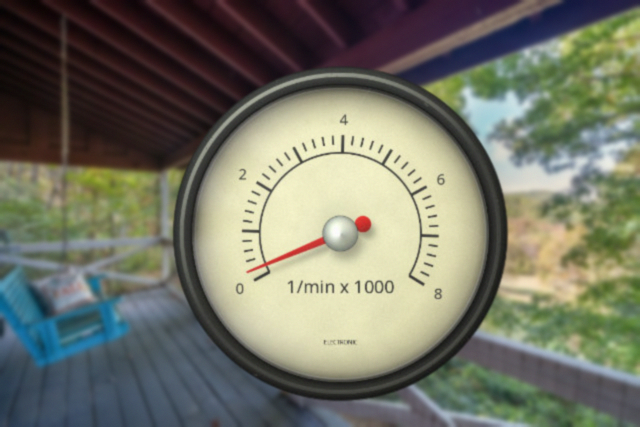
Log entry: 200
